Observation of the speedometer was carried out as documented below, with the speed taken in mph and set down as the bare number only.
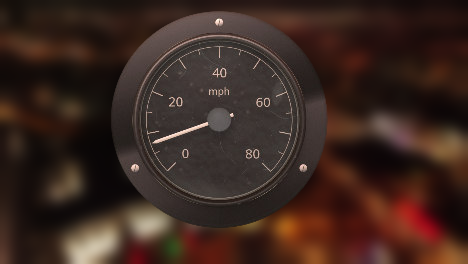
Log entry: 7.5
